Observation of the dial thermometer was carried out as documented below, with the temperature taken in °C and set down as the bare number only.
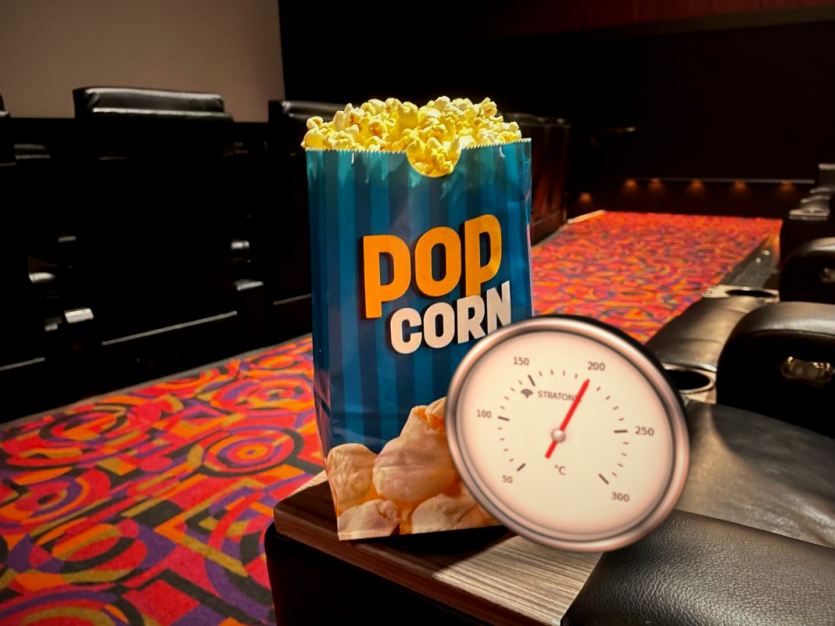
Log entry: 200
